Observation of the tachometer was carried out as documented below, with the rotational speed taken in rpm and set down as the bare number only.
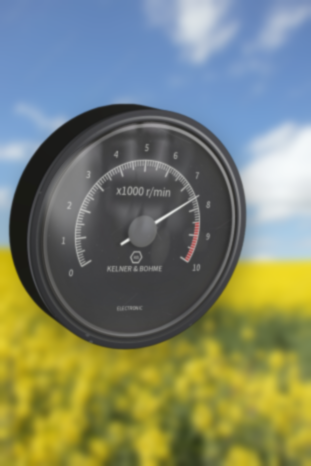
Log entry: 7500
